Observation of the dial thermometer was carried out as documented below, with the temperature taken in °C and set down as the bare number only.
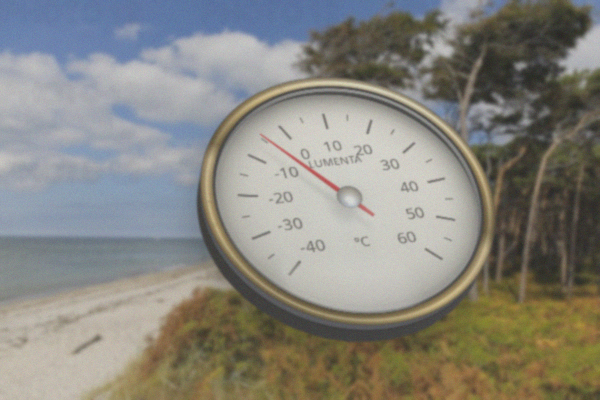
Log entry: -5
